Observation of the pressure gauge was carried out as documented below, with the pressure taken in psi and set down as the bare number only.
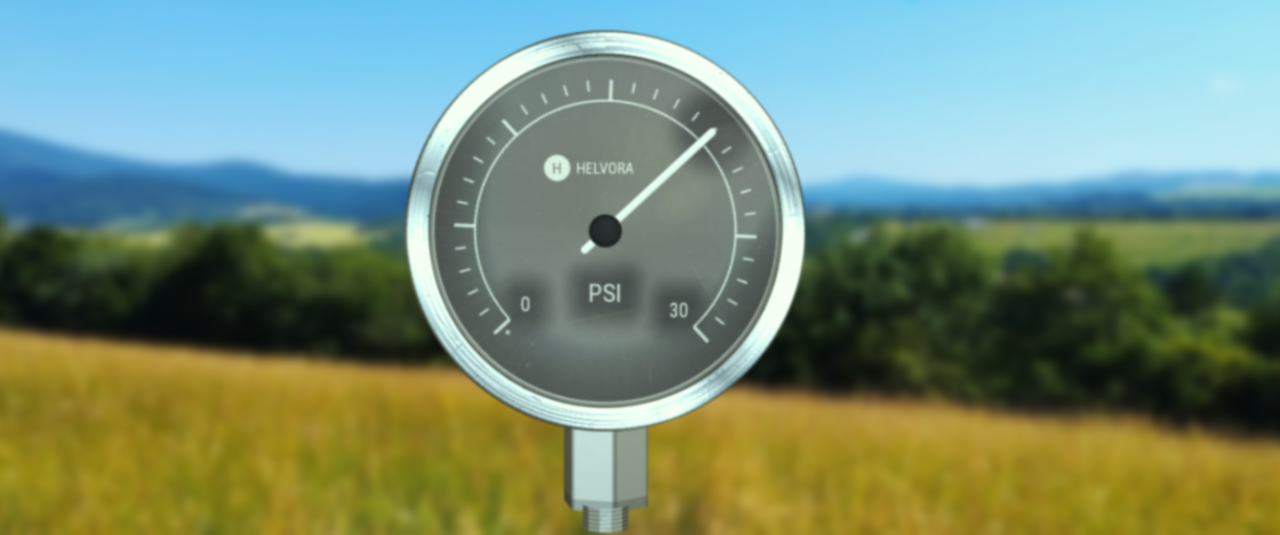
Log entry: 20
